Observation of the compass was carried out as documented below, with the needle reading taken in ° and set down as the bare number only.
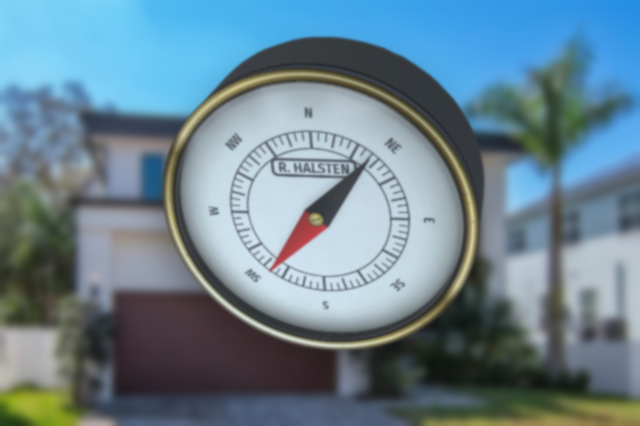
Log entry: 220
